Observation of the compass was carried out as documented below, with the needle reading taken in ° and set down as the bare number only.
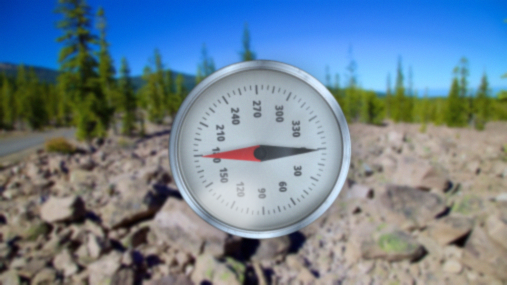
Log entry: 180
